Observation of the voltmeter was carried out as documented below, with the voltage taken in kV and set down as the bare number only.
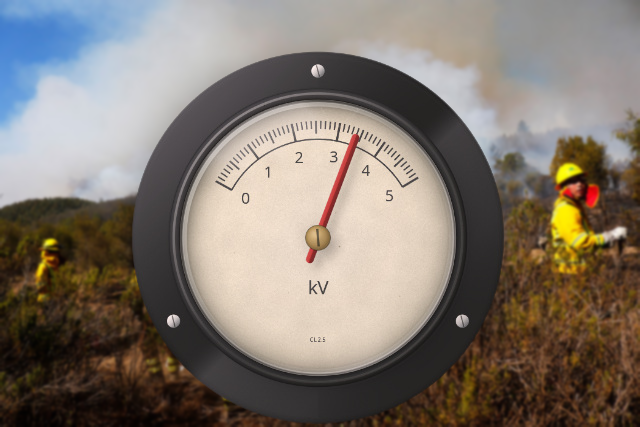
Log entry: 3.4
